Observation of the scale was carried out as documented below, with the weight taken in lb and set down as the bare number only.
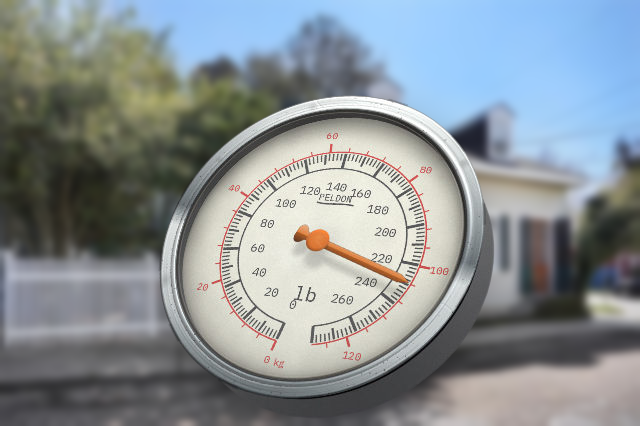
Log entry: 230
